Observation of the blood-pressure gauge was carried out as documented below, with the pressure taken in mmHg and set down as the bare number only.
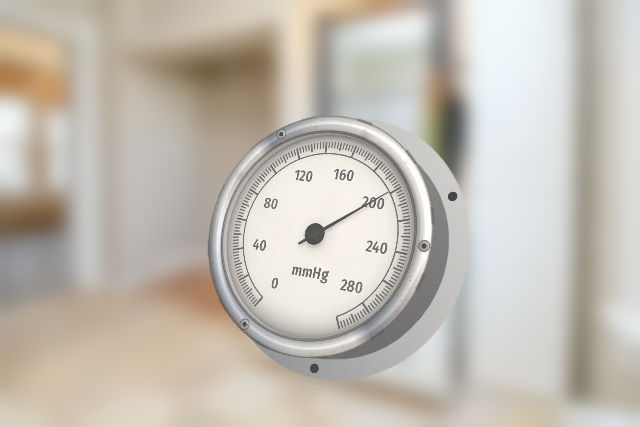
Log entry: 200
